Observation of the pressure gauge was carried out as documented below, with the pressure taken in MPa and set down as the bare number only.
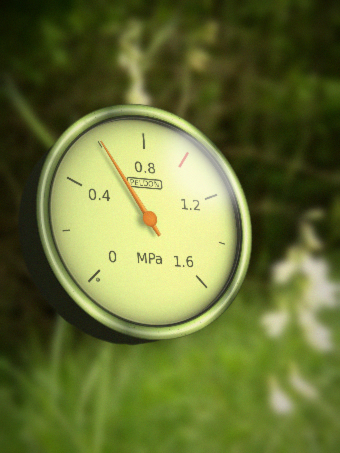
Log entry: 0.6
